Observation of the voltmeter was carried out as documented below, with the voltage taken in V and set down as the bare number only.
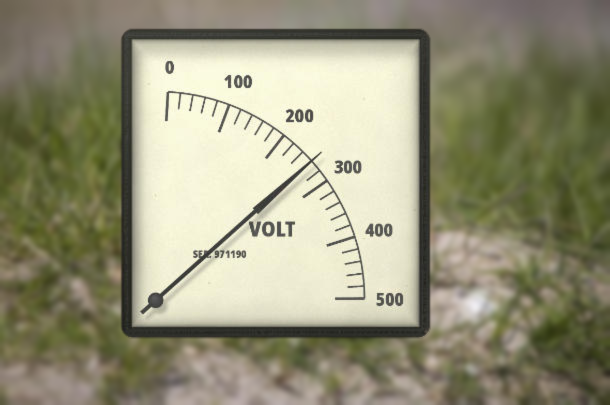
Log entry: 260
